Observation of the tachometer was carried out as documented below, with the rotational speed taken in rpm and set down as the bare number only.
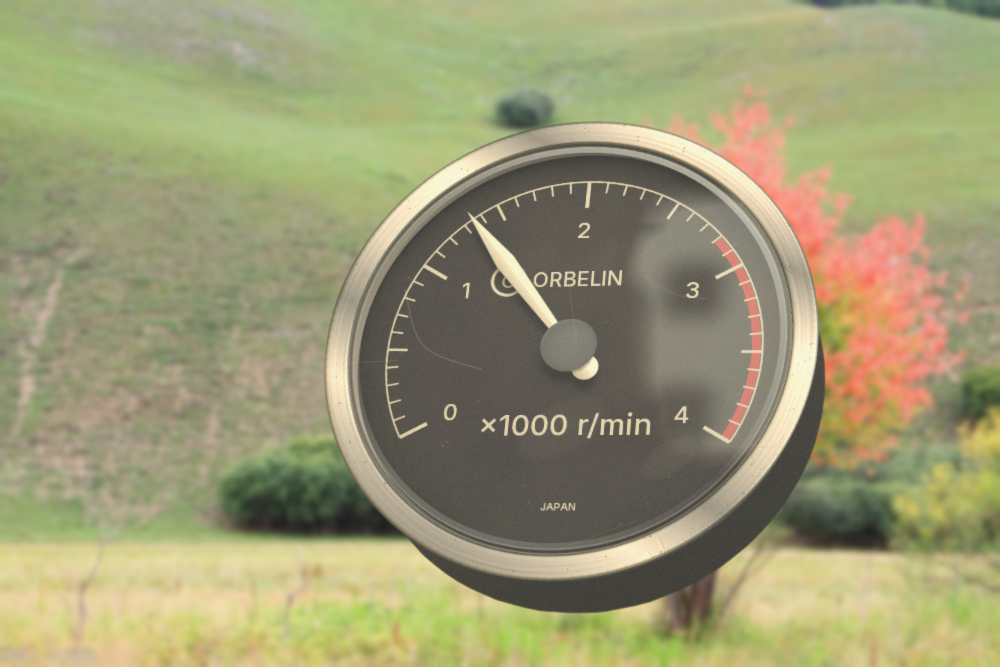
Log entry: 1350
